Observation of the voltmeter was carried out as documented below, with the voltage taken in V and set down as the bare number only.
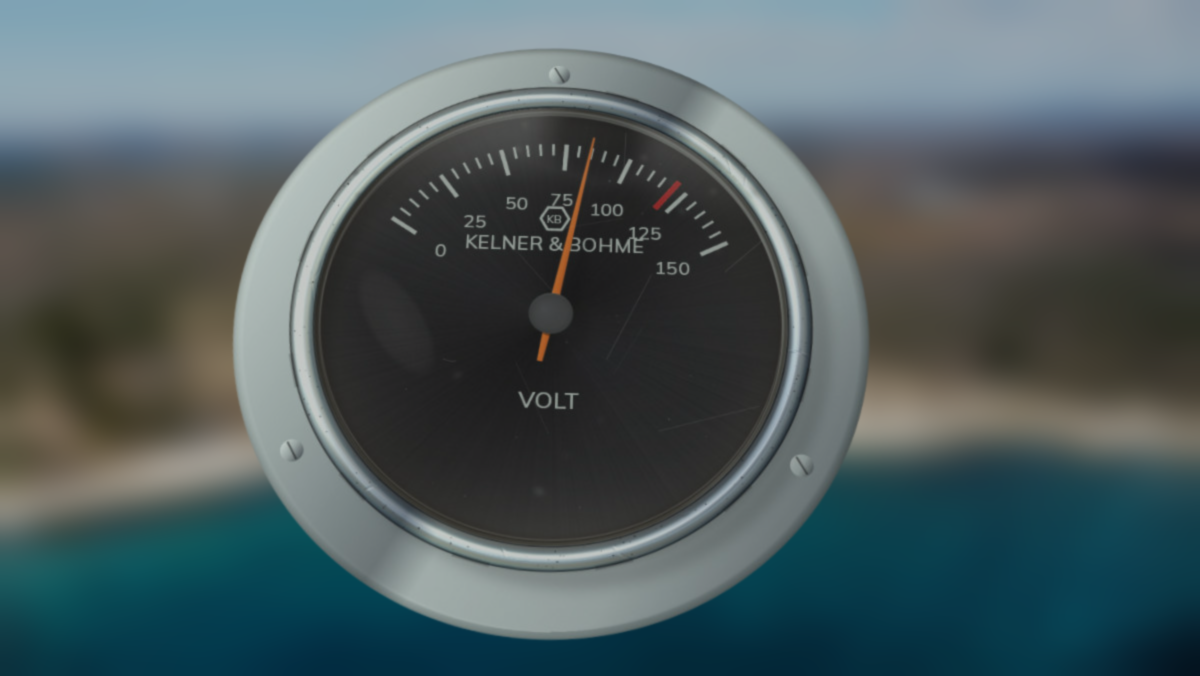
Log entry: 85
